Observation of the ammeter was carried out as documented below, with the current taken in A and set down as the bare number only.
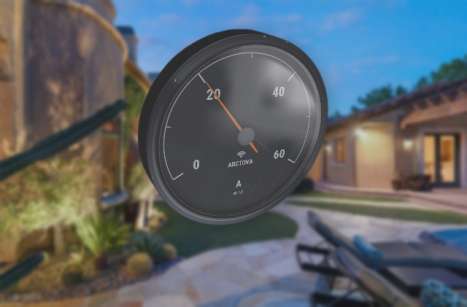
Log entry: 20
